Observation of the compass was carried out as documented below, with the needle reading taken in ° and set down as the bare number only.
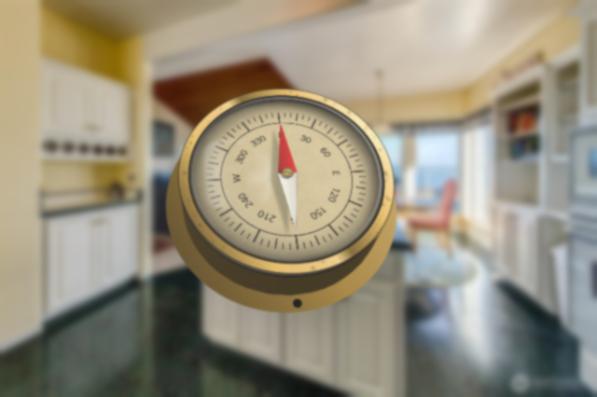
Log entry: 0
